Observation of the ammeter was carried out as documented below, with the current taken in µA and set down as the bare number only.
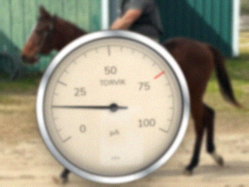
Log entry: 15
